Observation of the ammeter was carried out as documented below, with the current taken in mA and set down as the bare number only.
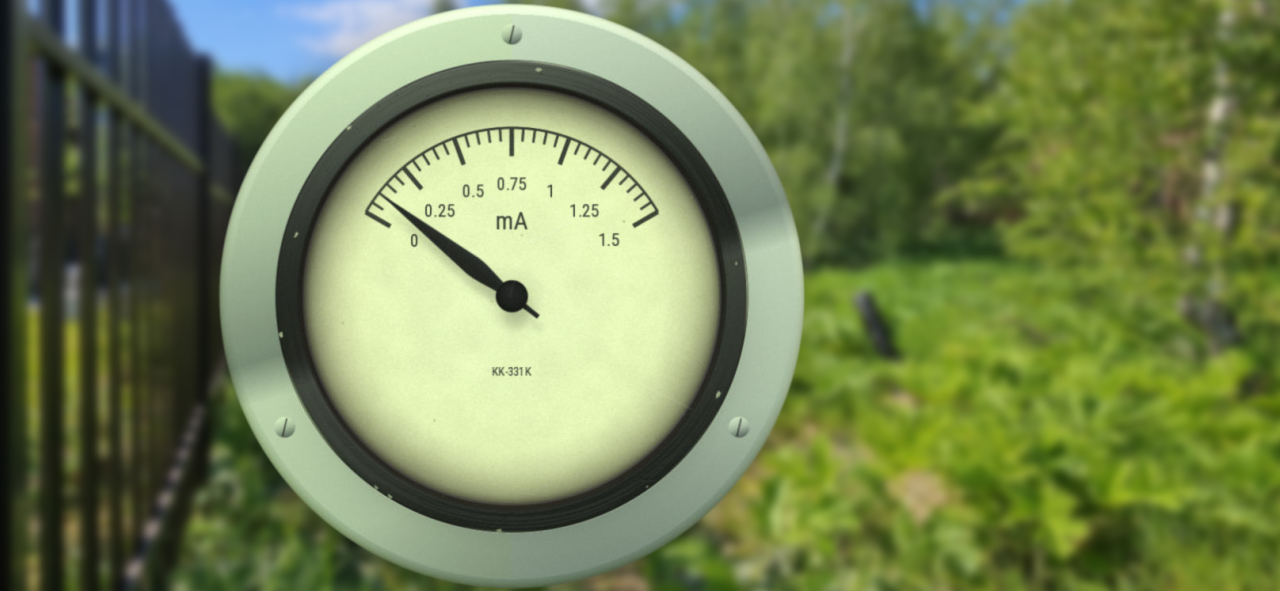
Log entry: 0.1
